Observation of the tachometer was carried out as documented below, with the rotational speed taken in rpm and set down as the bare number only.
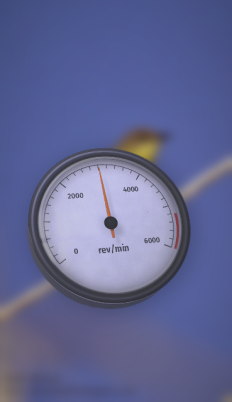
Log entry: 3000
